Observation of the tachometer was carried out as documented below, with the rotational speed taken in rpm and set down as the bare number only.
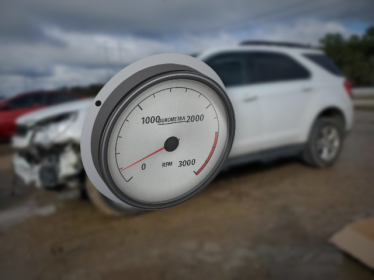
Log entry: 200
